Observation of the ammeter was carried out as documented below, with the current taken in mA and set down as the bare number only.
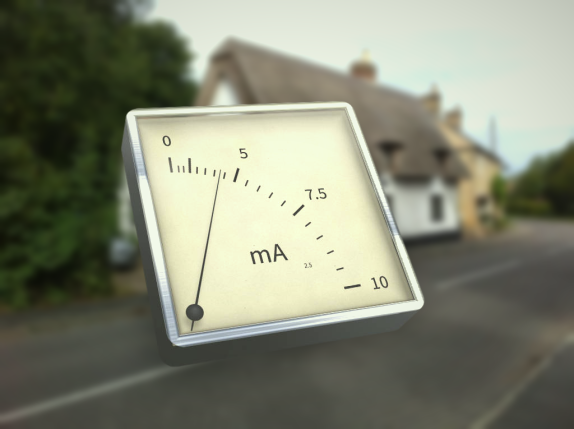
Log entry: 4.25
